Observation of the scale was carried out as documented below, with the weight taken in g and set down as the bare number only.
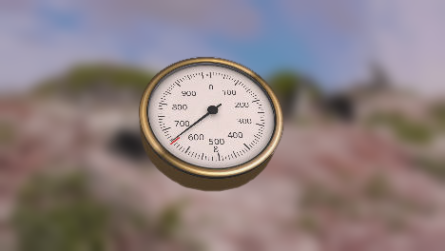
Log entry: 650
